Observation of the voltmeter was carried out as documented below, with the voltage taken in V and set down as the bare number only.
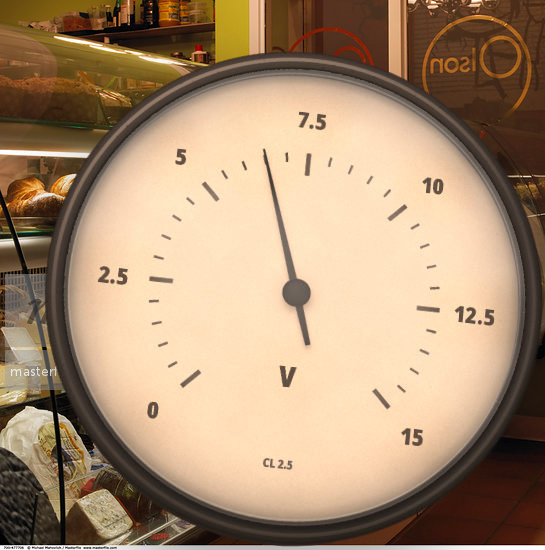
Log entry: 6.5
